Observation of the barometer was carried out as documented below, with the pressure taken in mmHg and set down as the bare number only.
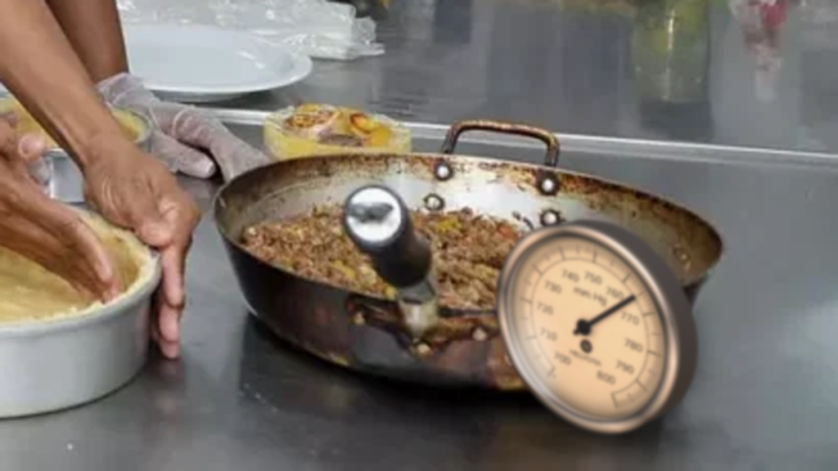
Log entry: 765
